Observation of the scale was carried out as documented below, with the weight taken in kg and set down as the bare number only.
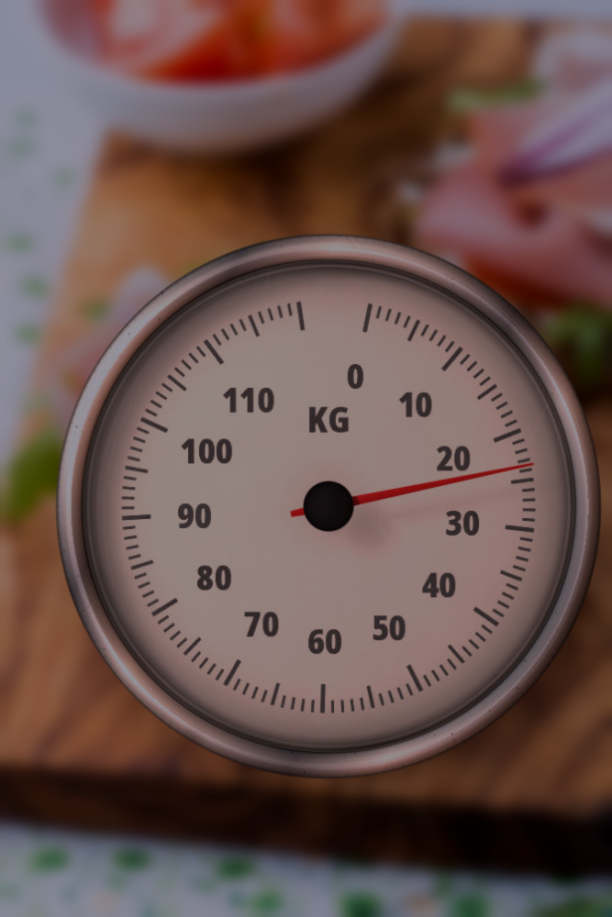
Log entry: 23.5
